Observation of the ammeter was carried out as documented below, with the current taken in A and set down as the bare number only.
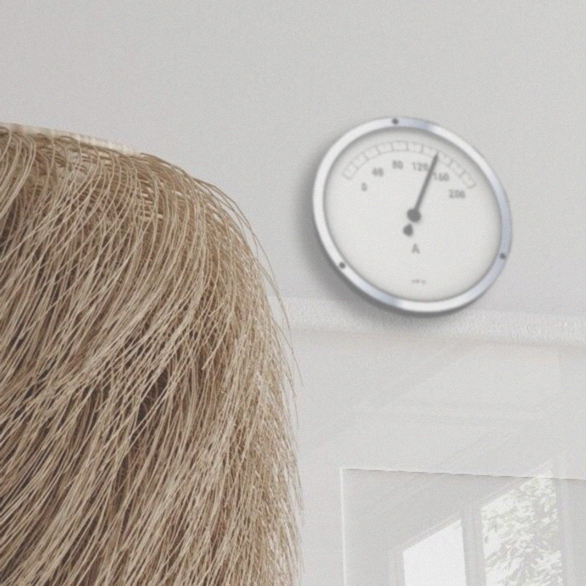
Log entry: 140
